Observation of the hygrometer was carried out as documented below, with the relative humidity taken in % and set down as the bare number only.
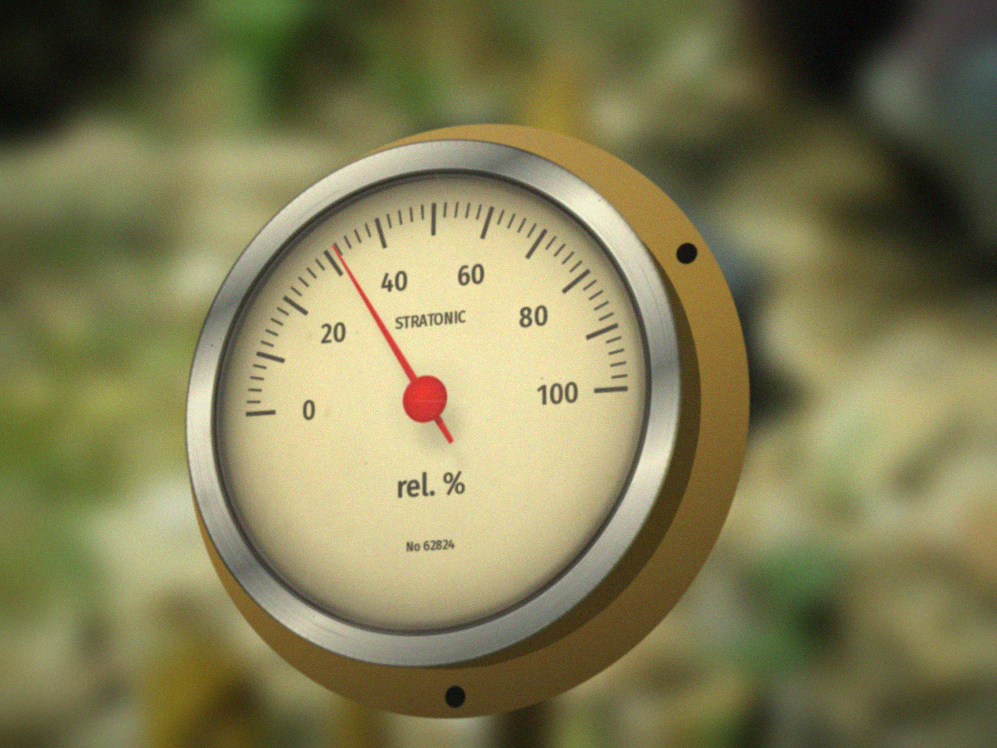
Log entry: 32
